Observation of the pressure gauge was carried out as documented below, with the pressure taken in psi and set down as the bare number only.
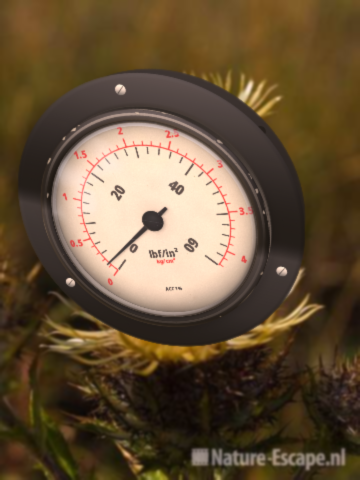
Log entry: 2
